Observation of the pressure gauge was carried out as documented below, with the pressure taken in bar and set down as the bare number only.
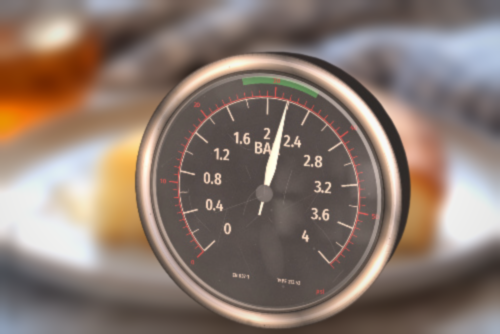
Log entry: 2.2
